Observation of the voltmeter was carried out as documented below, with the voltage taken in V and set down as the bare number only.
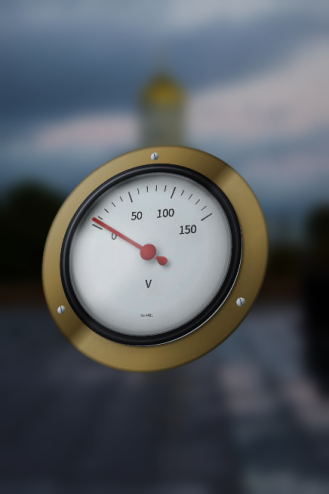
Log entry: 5
